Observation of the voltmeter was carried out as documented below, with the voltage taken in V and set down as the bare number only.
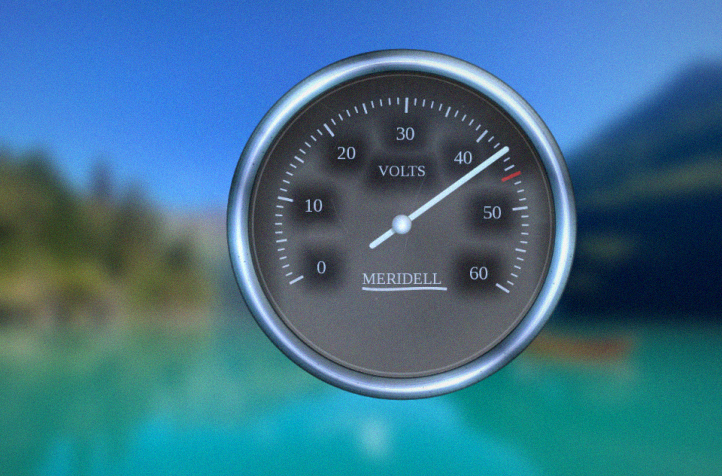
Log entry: 43
